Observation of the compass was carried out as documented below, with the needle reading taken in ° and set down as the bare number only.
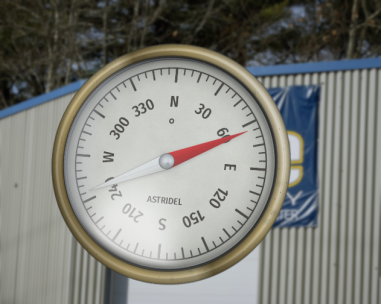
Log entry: 65
